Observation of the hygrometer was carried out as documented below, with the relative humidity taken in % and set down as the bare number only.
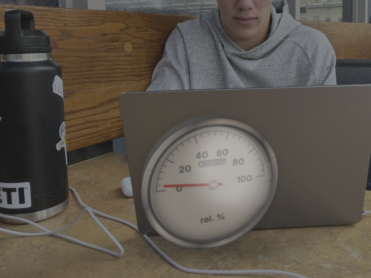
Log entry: 4
